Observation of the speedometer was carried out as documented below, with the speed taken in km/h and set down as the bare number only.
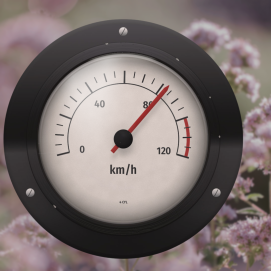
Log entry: 82.5
